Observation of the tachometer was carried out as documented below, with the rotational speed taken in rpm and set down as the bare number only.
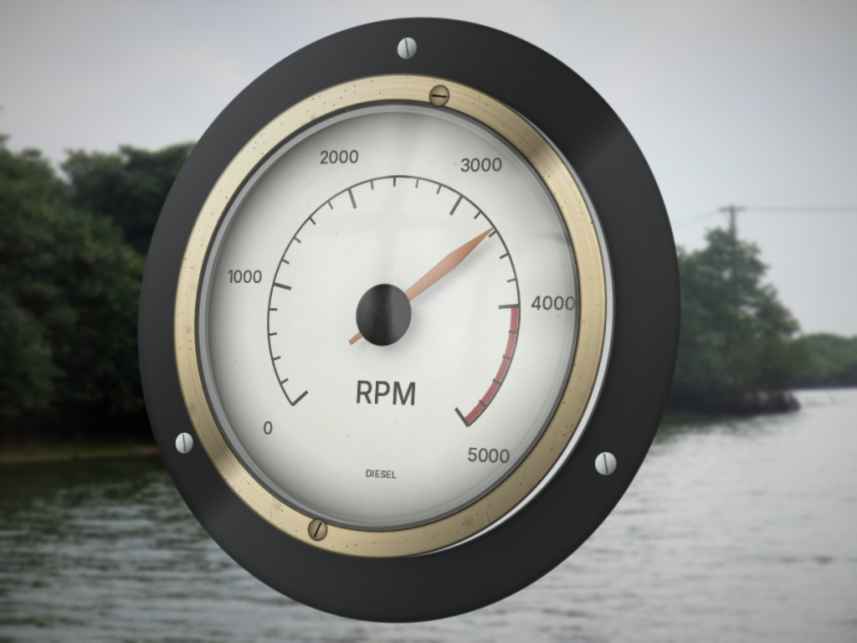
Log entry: 3400
